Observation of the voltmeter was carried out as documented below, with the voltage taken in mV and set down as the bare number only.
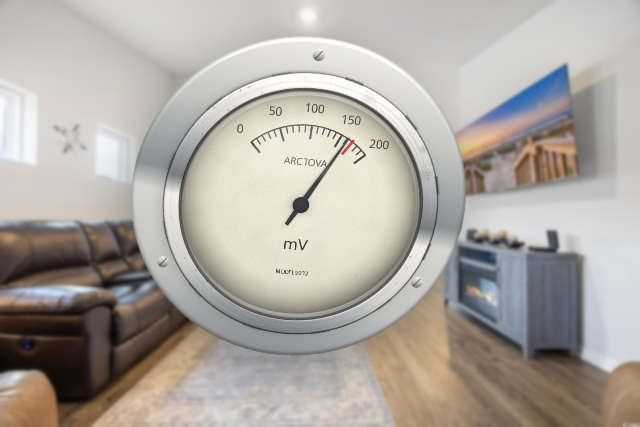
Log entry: 160
